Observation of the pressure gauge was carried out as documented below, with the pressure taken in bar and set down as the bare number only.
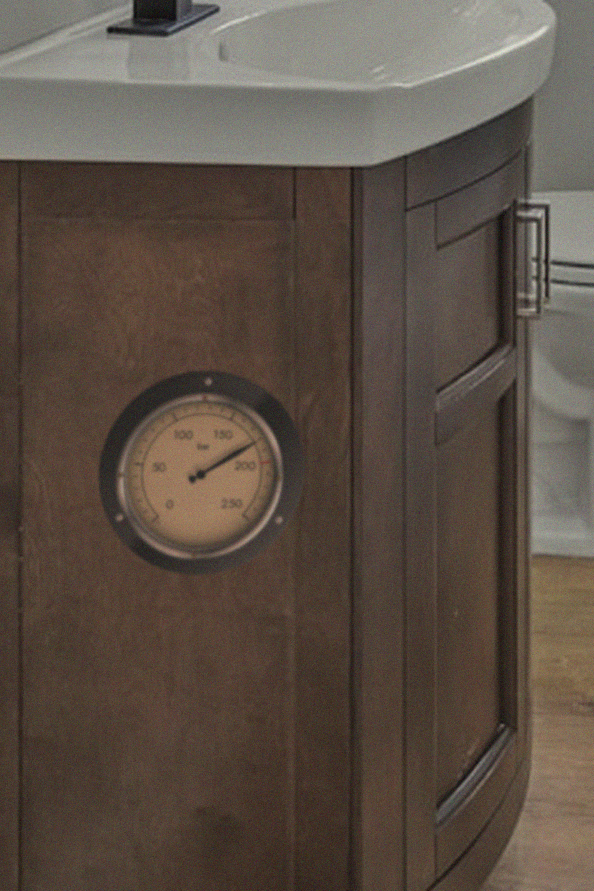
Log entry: 180
